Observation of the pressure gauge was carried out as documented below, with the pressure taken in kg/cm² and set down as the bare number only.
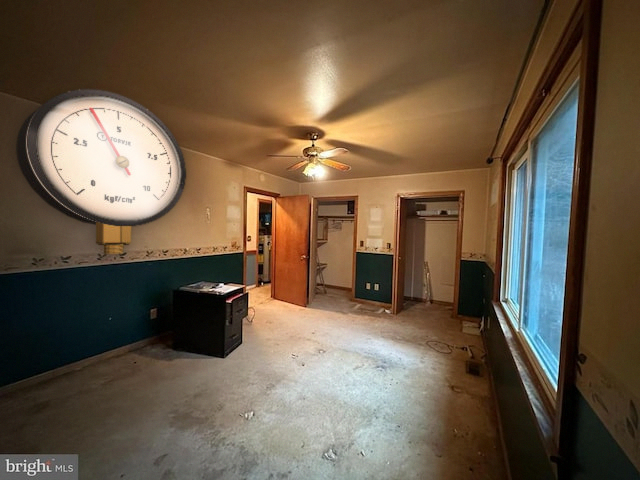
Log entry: 4
